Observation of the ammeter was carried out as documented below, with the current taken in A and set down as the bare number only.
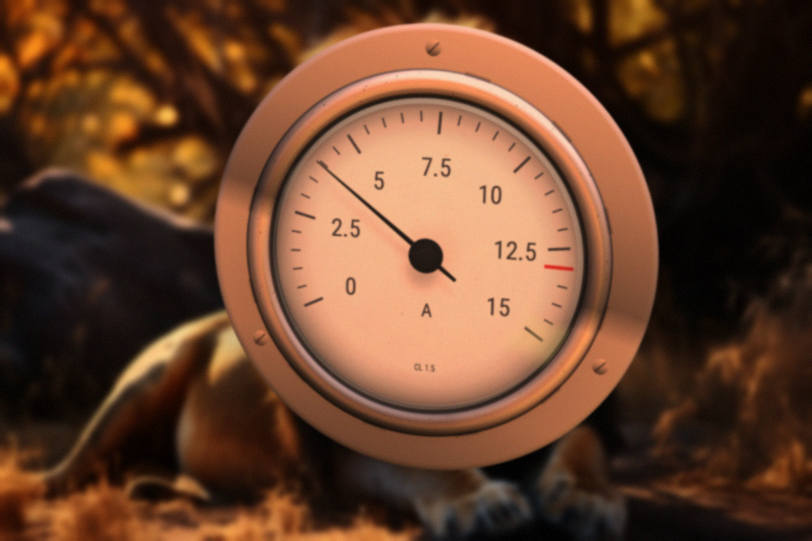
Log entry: 4
